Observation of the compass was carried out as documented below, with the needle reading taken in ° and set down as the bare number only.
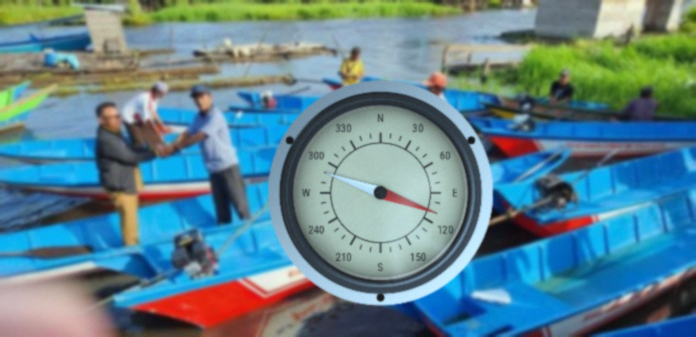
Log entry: 110
